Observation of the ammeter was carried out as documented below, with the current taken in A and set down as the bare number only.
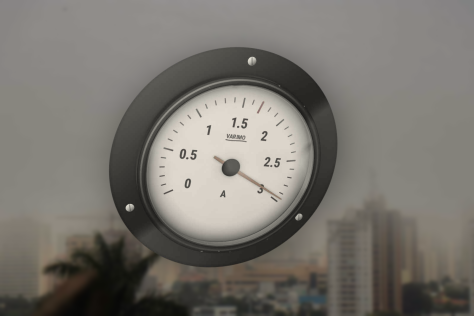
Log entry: 2.95
